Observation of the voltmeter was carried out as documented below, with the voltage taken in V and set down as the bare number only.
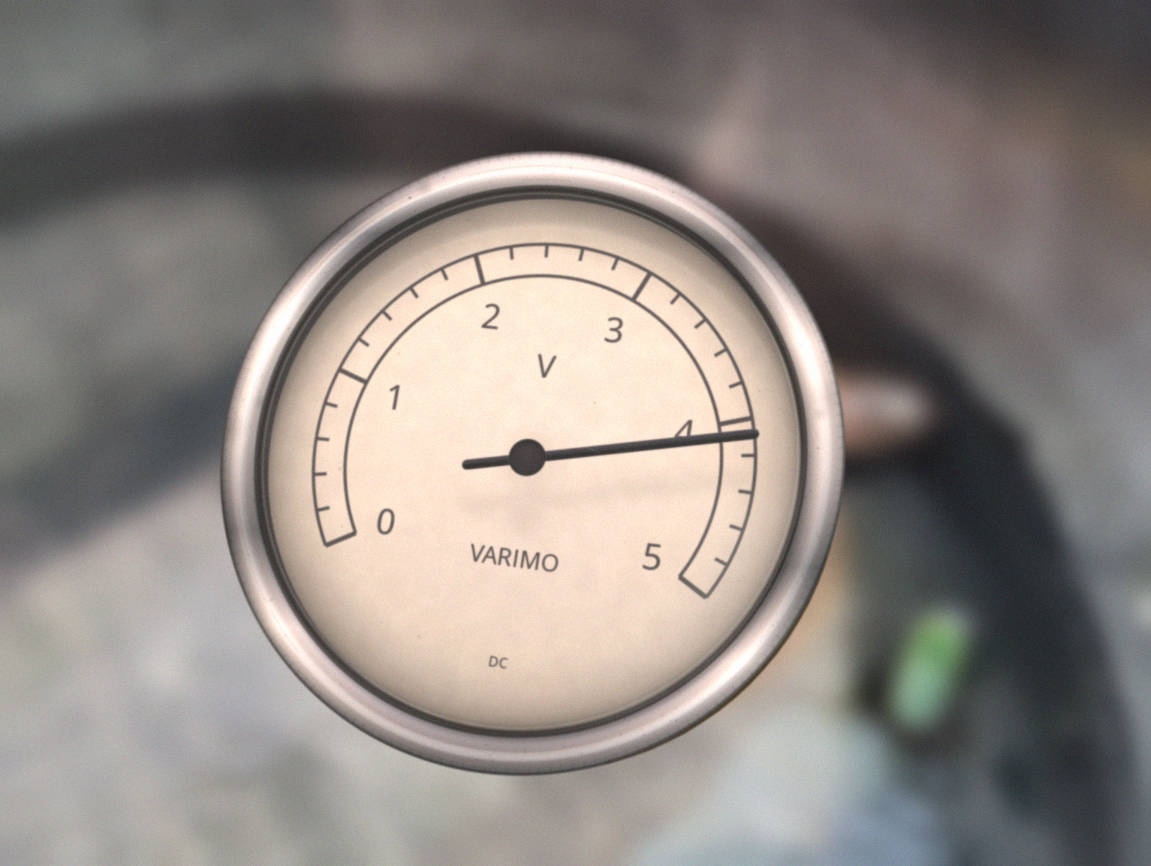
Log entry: 4.1
